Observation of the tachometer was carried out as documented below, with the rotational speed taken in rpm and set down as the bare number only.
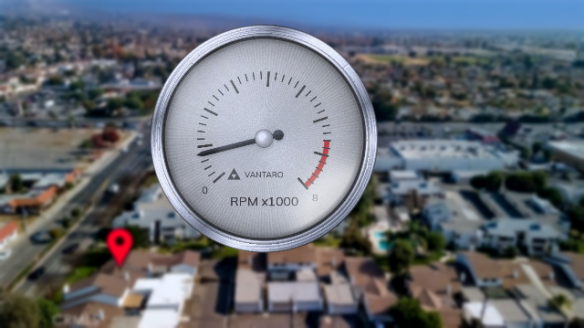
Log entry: 800
